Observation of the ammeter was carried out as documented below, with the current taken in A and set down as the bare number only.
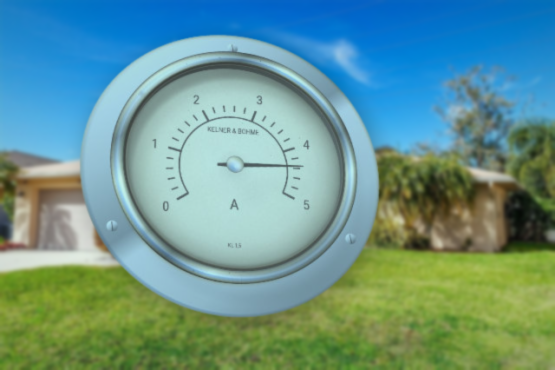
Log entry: 4.4
